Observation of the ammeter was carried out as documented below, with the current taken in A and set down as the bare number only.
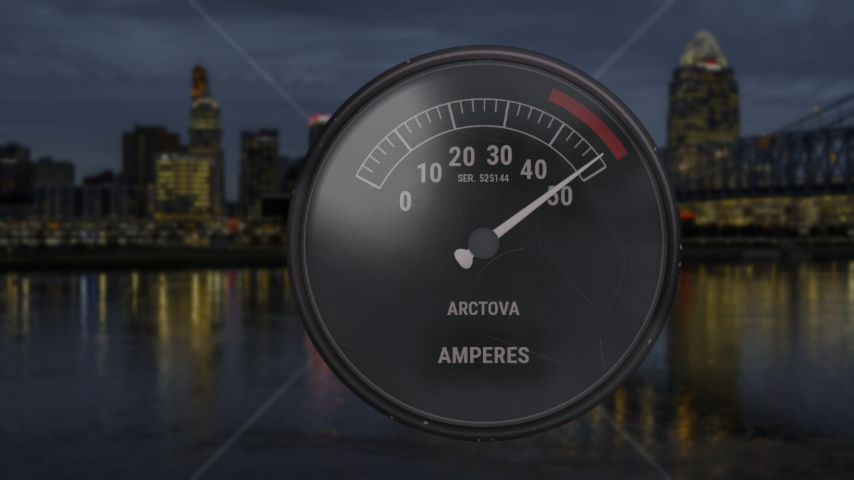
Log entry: 48
